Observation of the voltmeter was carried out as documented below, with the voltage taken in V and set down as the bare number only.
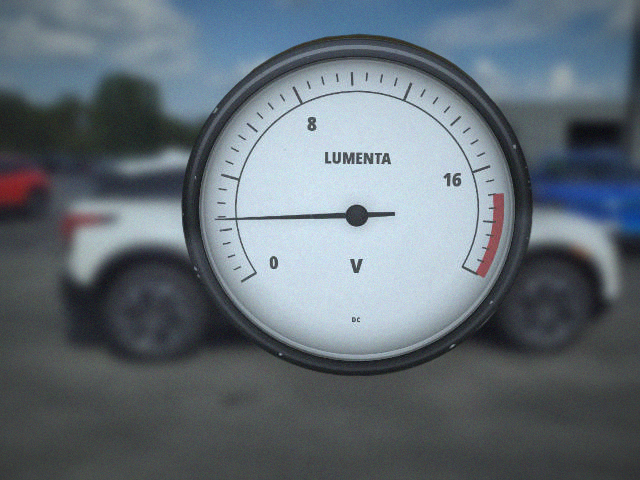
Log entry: 2.5
